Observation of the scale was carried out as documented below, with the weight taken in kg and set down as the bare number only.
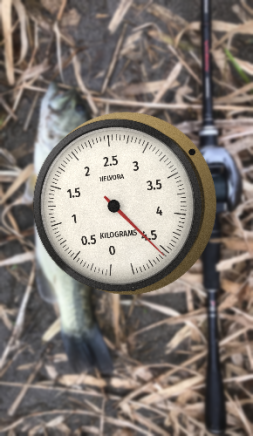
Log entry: 4.55
